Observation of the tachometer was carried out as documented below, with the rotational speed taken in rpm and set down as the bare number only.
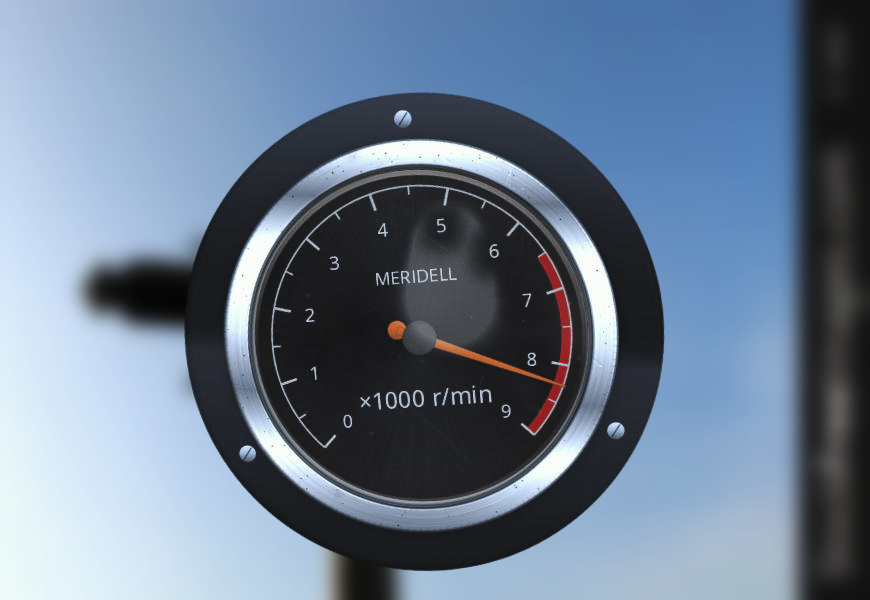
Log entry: 8250
